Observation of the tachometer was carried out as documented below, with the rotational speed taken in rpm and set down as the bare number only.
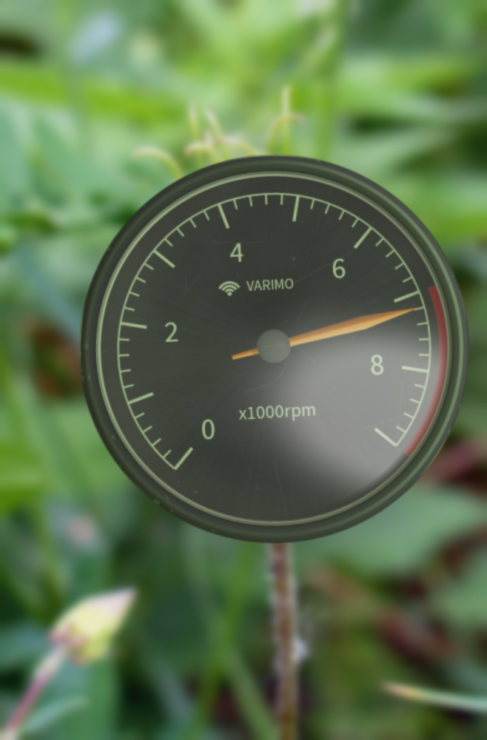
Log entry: 7200
